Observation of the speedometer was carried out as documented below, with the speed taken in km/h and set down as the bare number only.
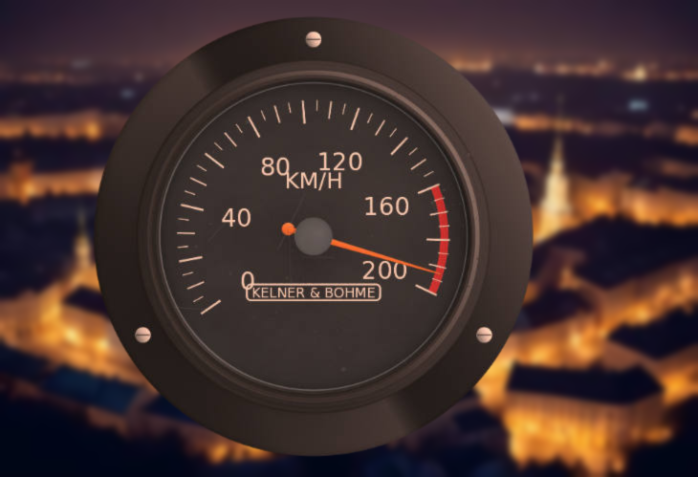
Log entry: 192.5
